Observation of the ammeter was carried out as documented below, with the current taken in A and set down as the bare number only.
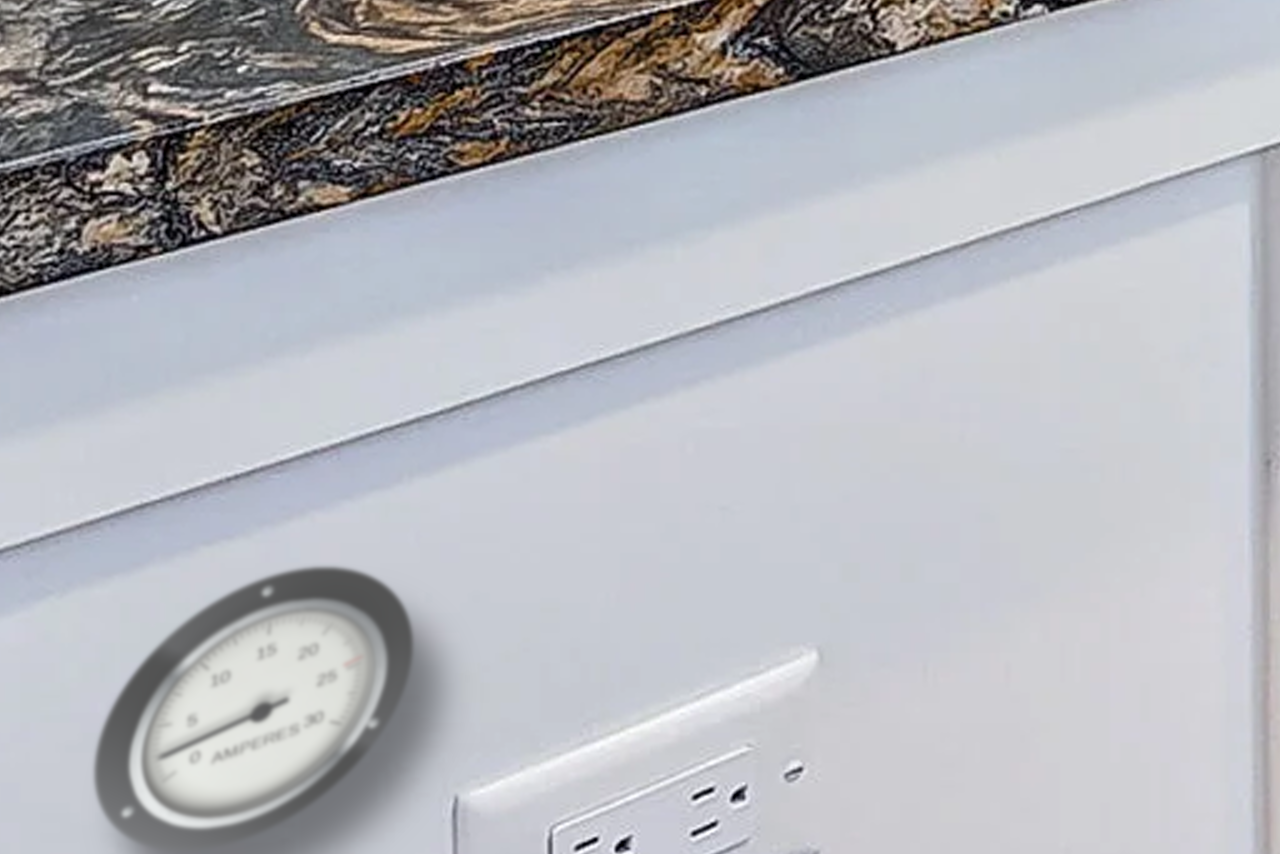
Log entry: 2.5
